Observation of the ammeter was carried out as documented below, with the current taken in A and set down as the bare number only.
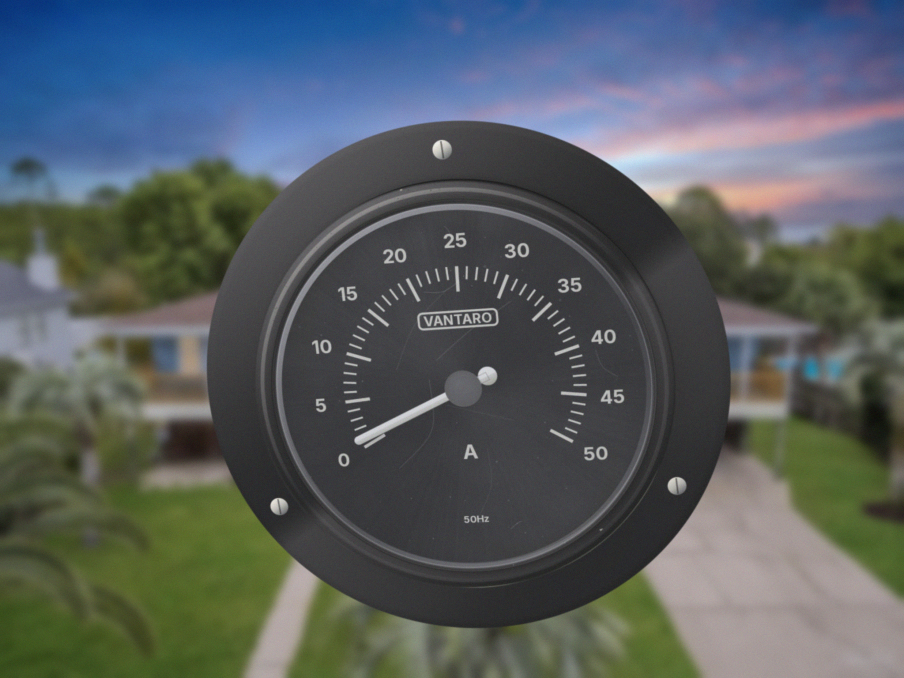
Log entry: 1
